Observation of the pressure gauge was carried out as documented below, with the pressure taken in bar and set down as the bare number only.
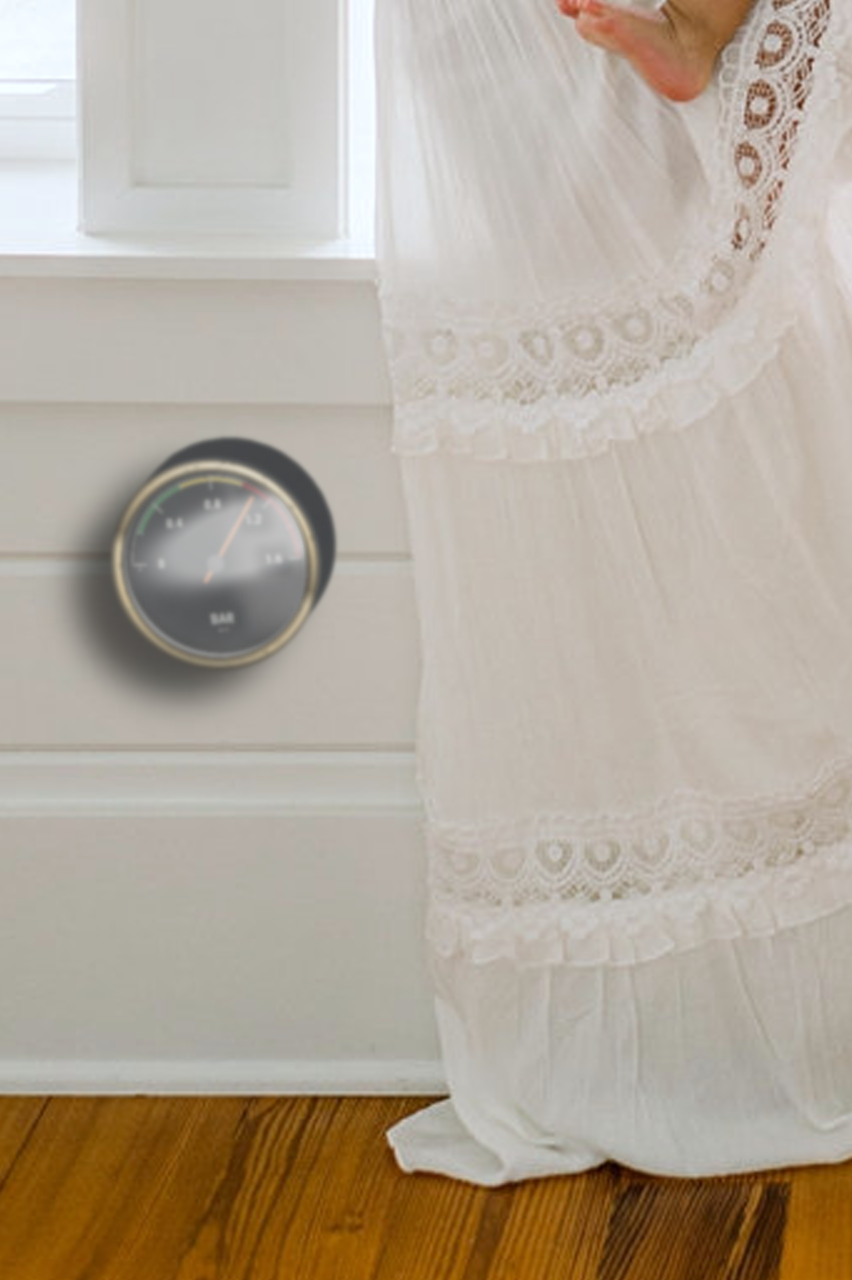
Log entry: 1.1
